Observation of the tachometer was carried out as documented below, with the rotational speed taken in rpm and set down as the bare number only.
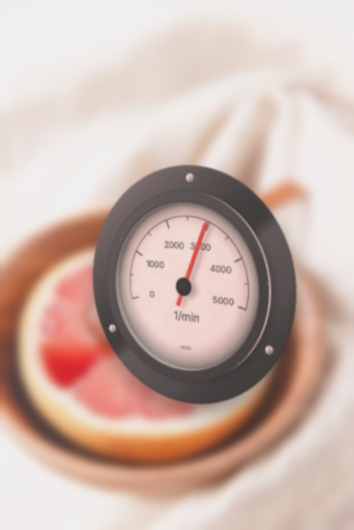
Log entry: 3000
